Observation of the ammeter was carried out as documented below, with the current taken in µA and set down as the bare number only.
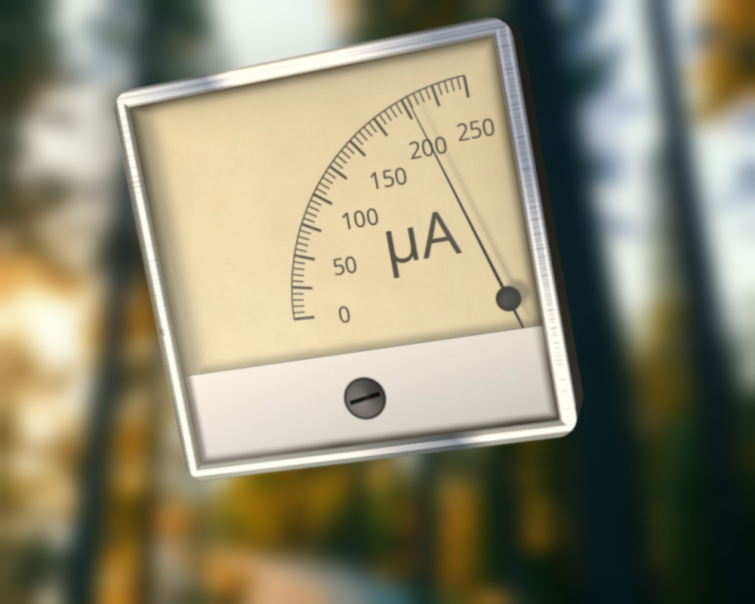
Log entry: 205
